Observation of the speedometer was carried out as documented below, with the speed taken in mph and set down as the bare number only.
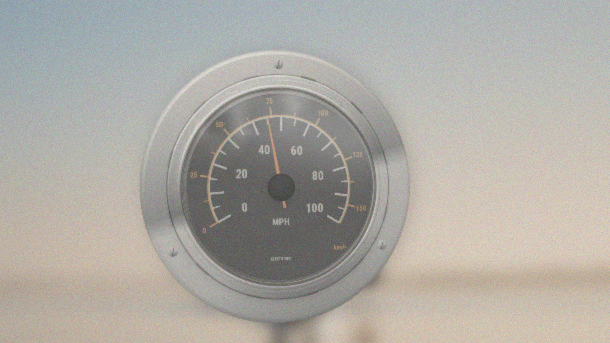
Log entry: 45
